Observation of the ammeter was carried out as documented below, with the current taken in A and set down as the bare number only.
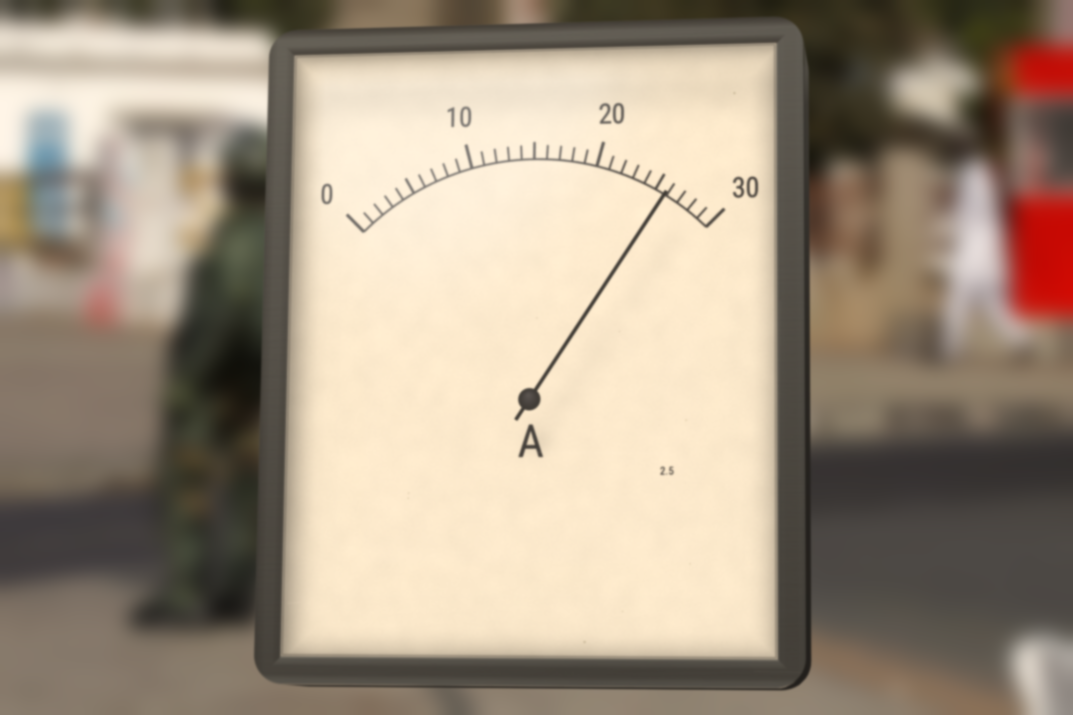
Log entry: 26
